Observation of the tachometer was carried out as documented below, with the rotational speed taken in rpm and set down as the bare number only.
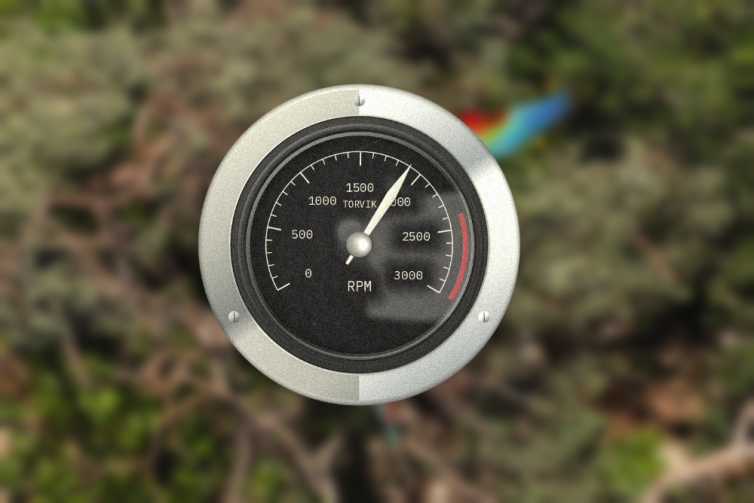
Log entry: 1900
